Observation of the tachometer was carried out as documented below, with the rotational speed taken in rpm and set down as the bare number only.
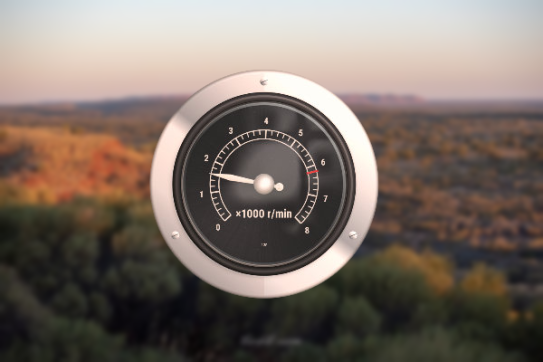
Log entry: 1600
